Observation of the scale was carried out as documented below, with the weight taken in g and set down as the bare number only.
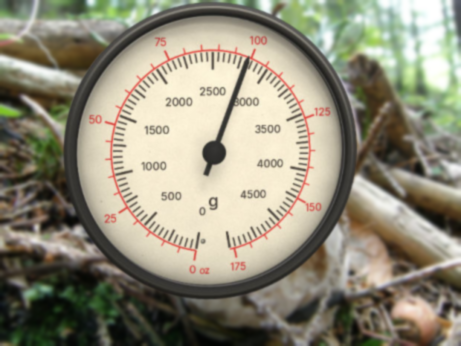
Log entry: 2800
